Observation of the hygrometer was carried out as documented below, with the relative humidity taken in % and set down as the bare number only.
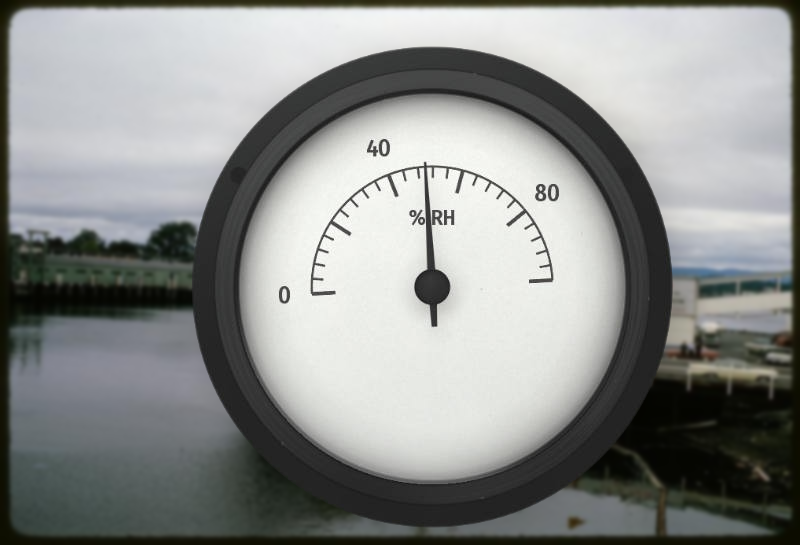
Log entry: 50
